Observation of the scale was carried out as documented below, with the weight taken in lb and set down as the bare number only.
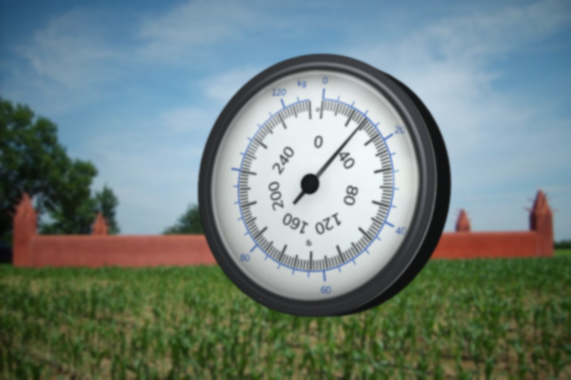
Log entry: 30
